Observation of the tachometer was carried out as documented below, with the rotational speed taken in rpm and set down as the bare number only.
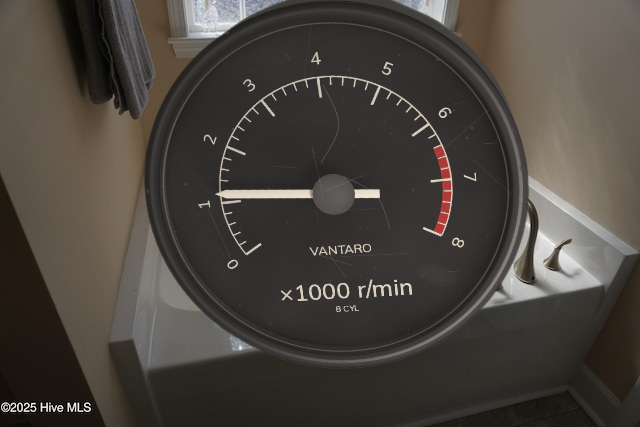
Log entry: 1200
